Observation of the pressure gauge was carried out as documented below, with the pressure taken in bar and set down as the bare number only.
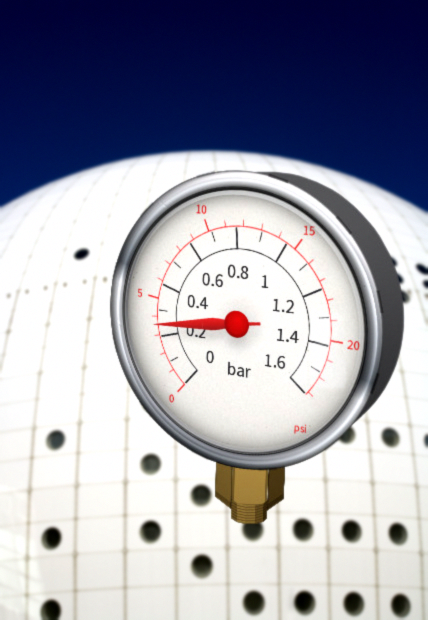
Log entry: 0.25
